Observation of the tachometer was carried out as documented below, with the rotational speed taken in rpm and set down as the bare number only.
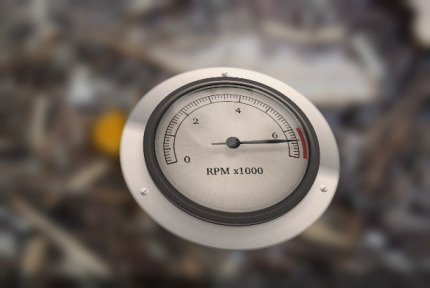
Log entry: 6500
